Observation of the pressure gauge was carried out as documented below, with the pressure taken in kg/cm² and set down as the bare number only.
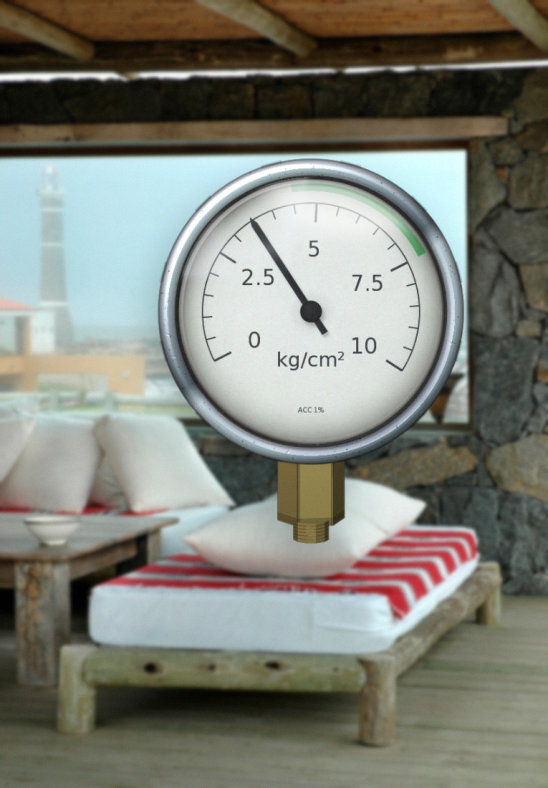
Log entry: 3.5
